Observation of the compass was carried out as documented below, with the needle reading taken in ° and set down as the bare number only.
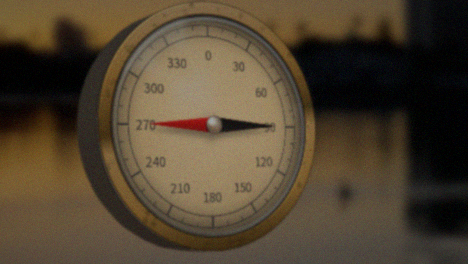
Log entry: 270
